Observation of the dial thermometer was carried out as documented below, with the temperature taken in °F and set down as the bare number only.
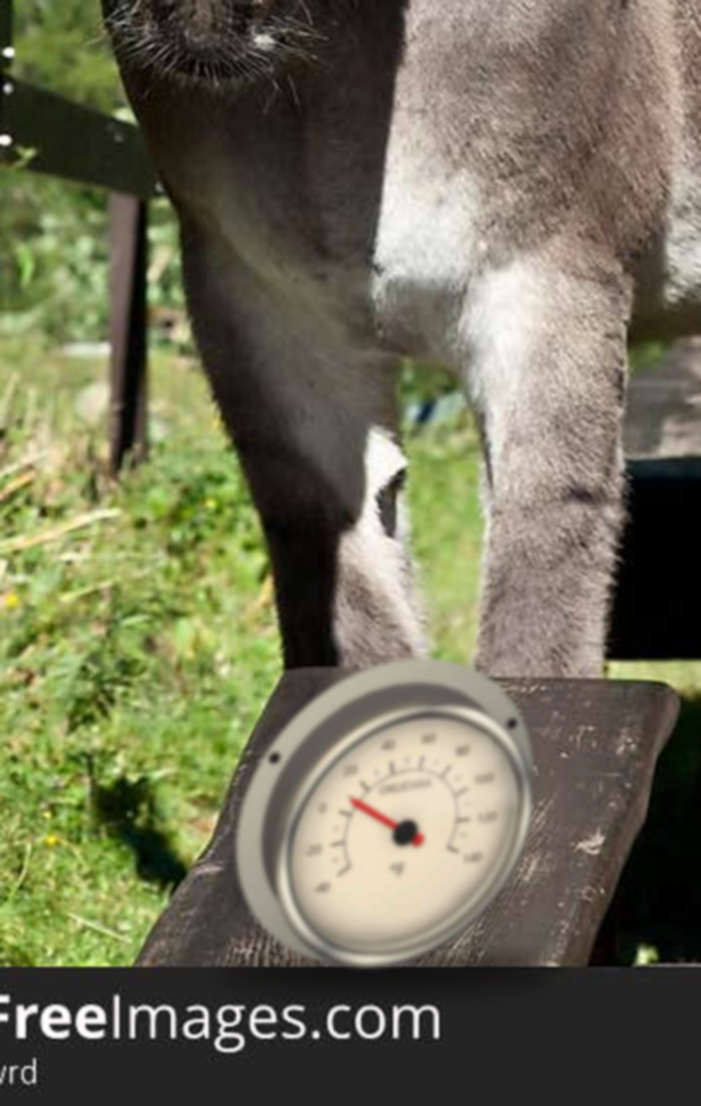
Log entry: 10
